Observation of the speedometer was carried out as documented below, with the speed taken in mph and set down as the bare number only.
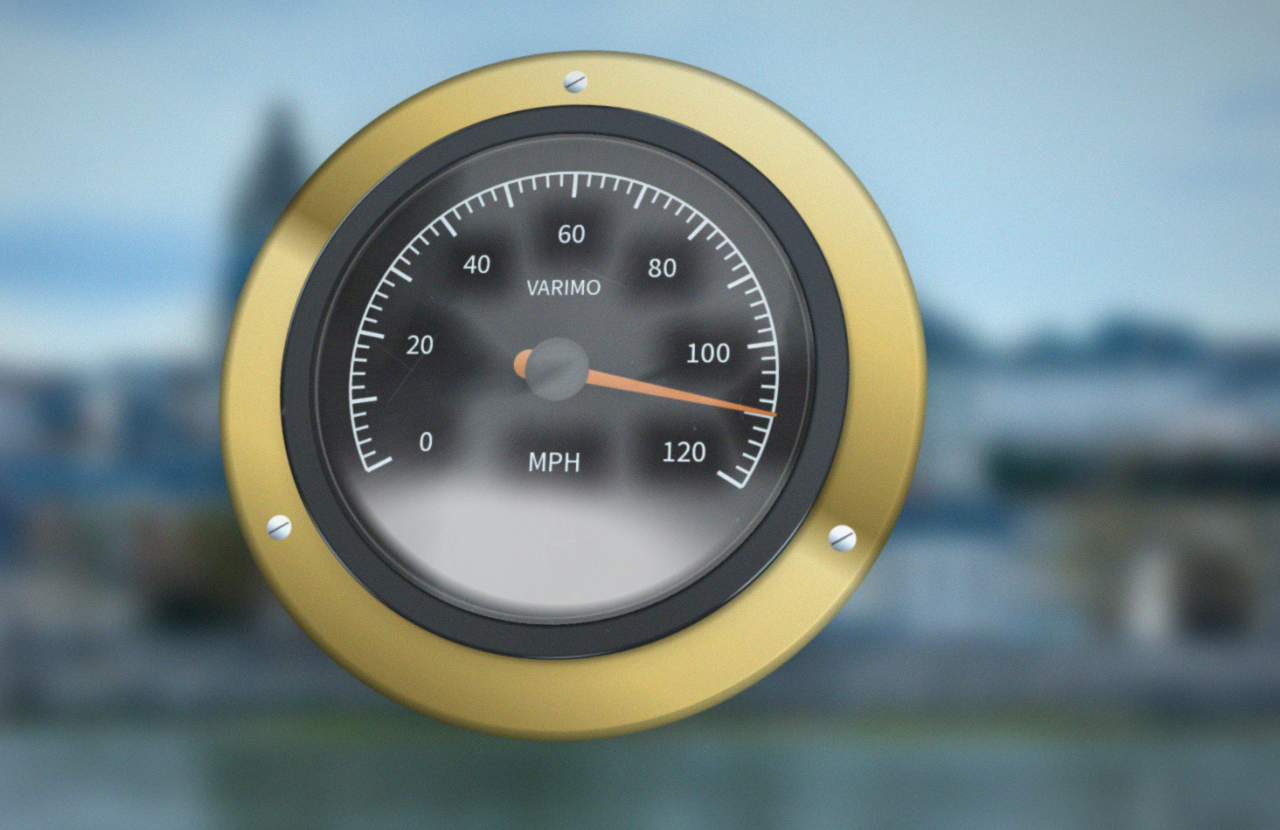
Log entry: 110
